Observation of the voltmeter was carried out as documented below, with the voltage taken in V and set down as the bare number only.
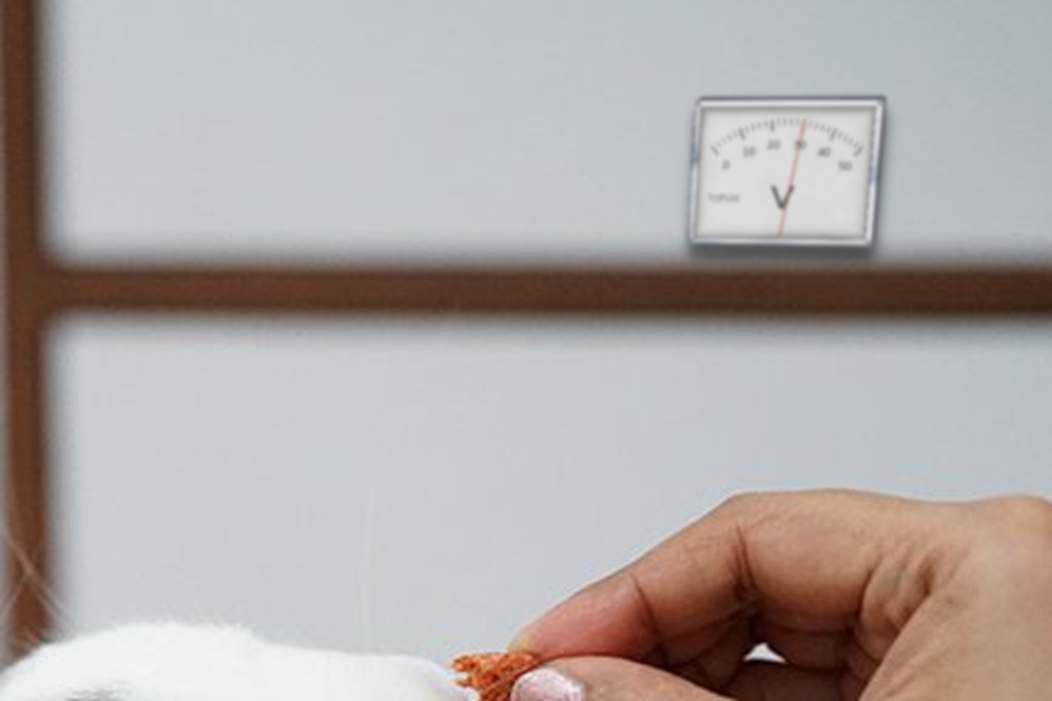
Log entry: 30
